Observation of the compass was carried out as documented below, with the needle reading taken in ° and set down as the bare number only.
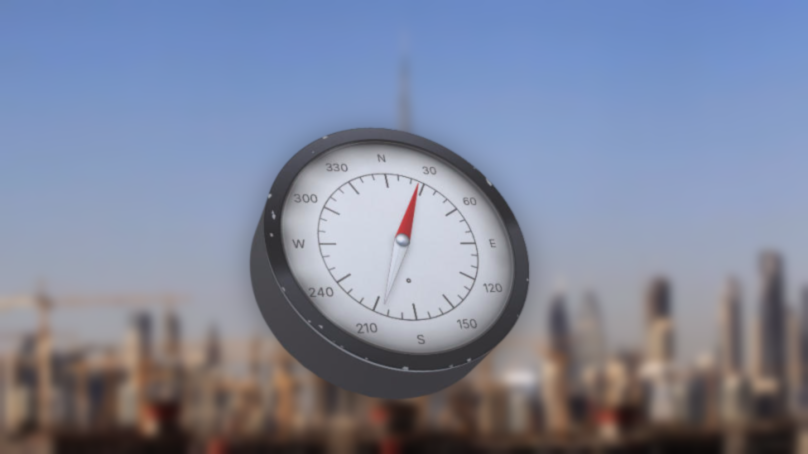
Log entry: 25
